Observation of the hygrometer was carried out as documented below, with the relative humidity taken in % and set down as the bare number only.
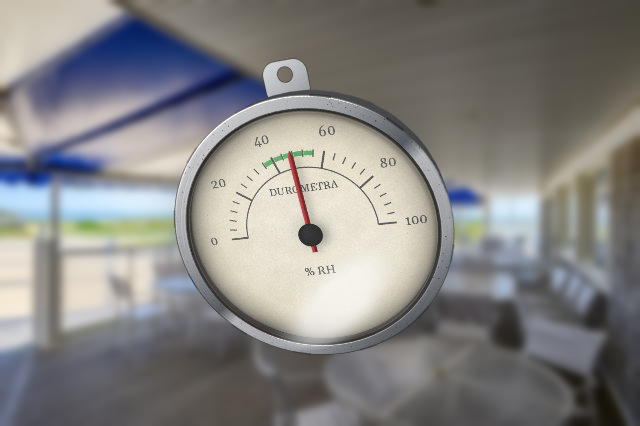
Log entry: 48
